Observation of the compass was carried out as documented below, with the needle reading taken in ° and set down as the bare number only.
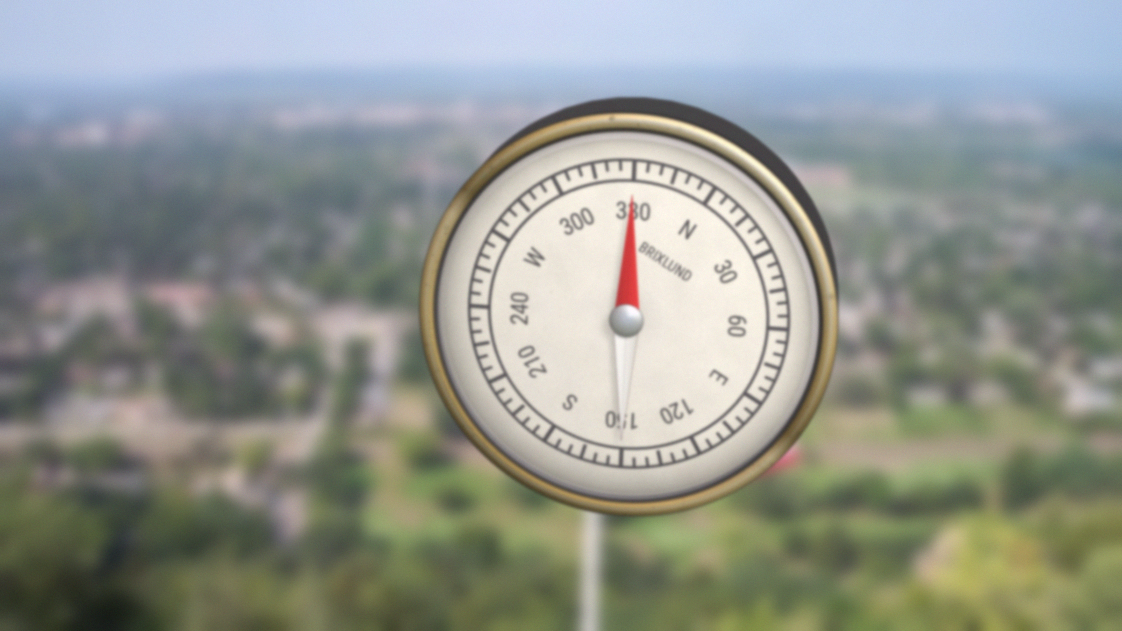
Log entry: 330
